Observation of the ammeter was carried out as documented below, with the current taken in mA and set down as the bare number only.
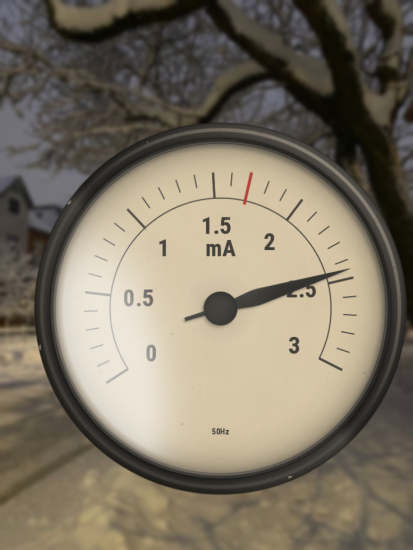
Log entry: 2.45
